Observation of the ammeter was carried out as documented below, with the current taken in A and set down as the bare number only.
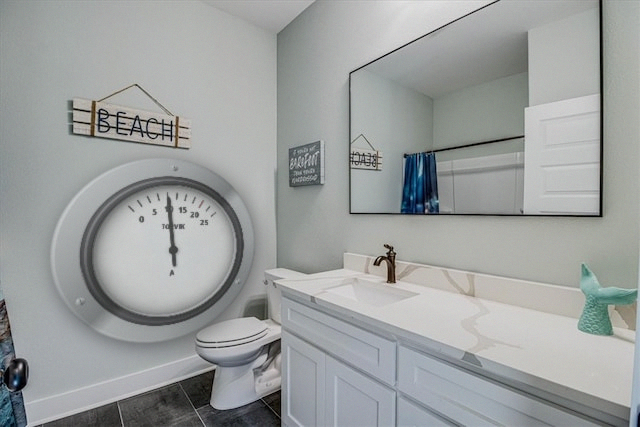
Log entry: 10
